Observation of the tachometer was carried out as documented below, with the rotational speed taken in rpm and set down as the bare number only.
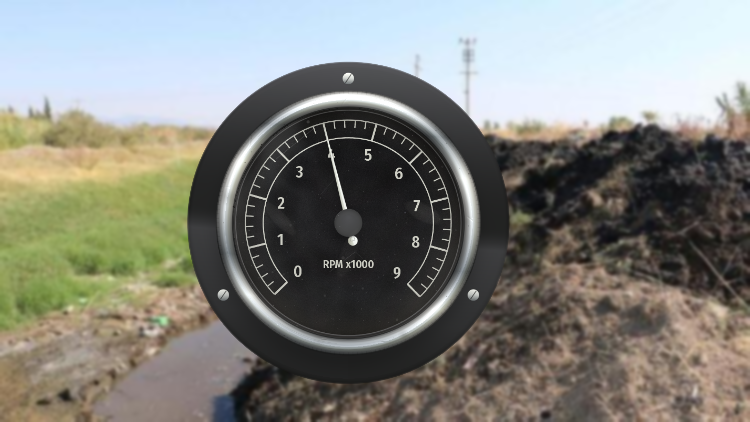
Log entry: 4000
